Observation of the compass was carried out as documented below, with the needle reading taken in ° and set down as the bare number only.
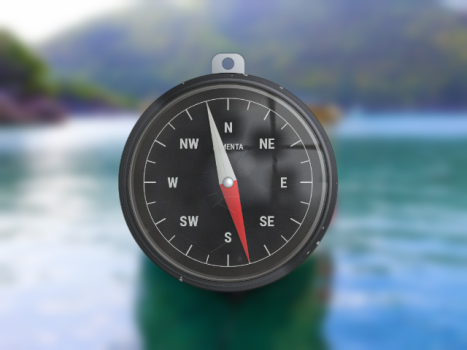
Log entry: 165
